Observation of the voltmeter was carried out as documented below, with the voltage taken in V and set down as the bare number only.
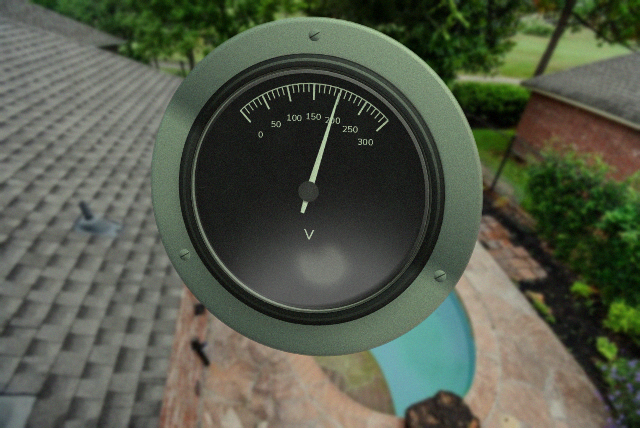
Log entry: 200
